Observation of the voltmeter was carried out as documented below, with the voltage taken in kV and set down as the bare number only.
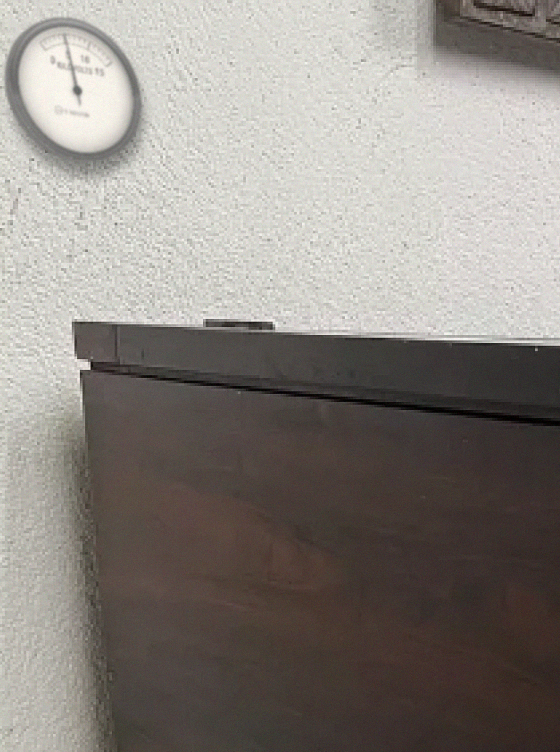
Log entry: 5
